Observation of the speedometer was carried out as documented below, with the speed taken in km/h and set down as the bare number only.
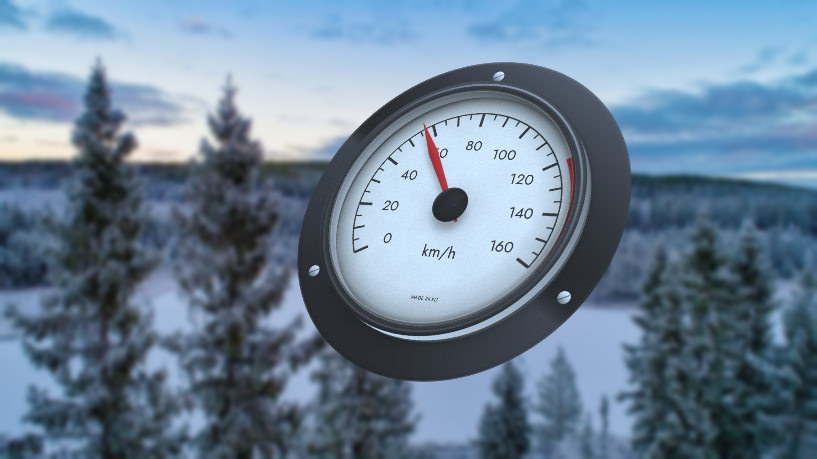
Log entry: 57.5
